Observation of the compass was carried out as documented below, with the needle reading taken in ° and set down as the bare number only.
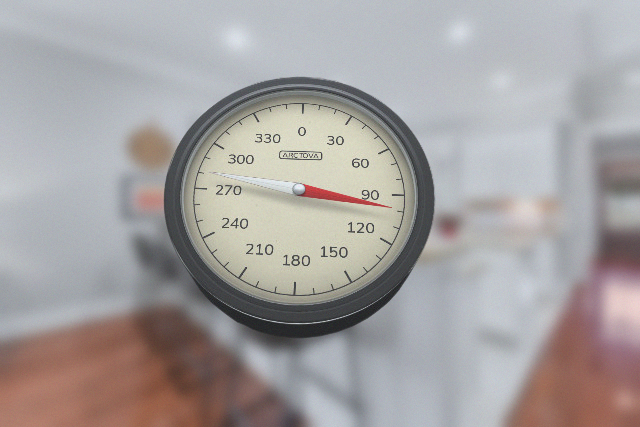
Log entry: 100
